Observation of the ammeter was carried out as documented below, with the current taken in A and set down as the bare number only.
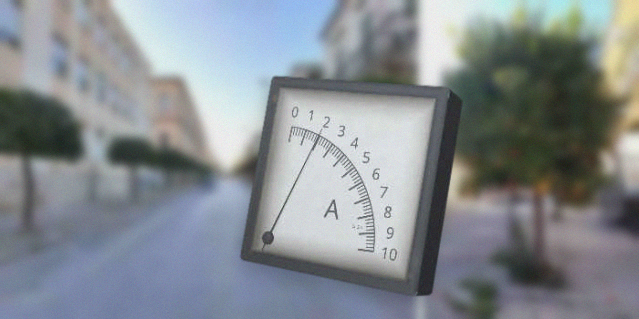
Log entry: 2
